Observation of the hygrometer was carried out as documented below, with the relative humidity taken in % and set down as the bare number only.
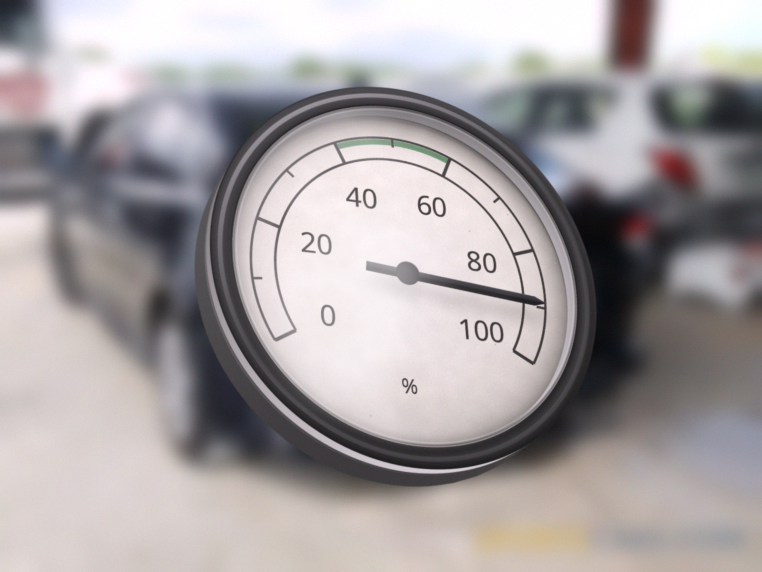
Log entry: 90
